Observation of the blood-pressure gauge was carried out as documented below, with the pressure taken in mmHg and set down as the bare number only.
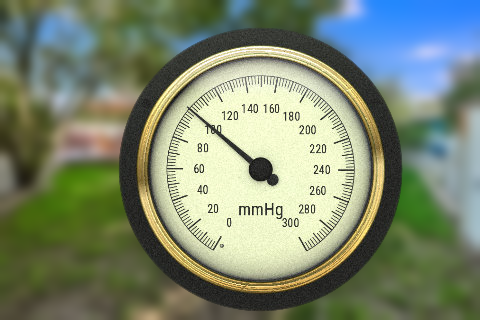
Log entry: 100
